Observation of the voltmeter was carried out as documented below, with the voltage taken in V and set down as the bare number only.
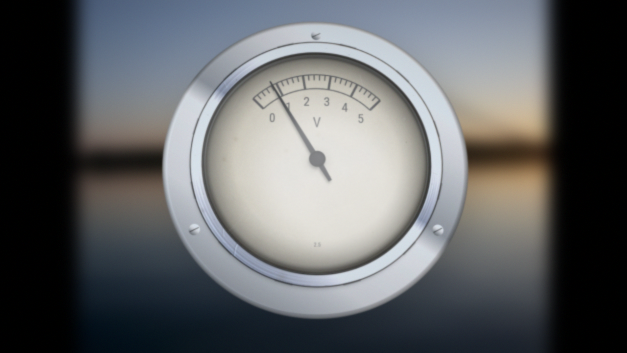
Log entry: 0.8
